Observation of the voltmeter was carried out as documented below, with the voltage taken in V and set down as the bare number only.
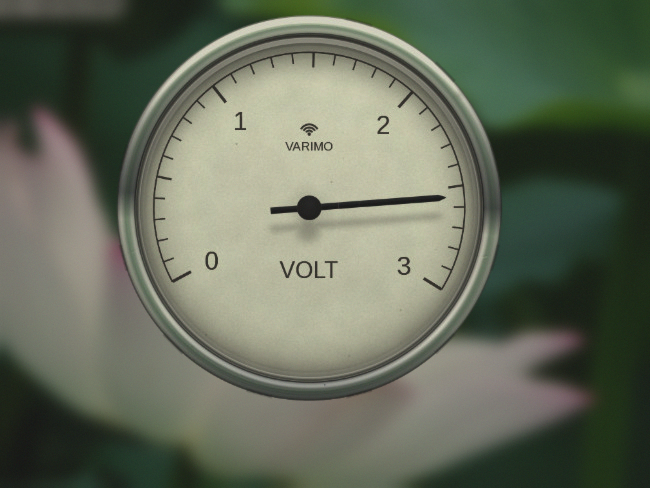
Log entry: 2.55
